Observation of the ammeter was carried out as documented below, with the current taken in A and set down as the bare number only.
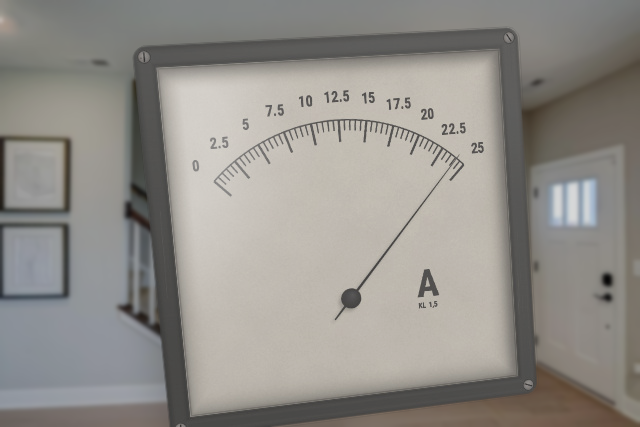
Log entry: 24
